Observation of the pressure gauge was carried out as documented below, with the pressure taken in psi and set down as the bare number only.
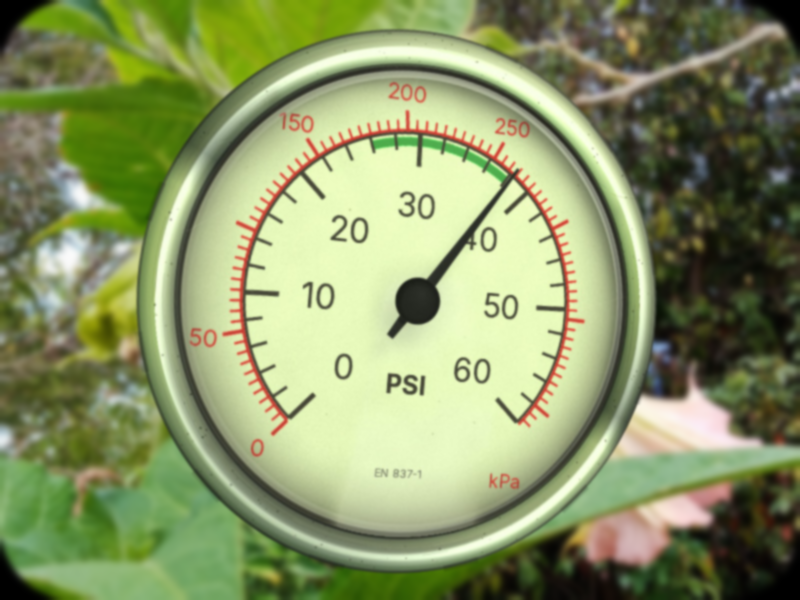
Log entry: 38
